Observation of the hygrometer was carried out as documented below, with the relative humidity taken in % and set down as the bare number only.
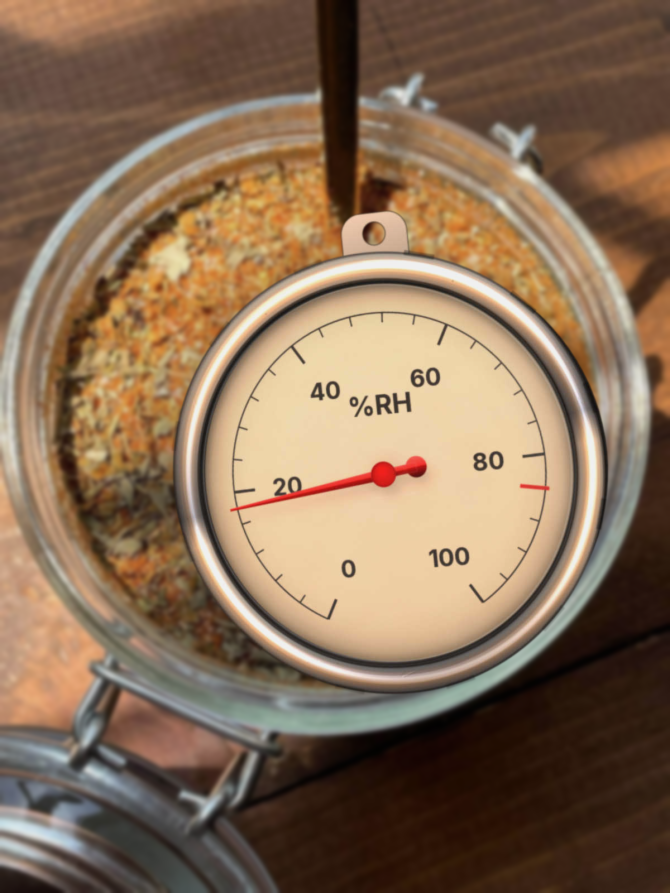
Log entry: 18
